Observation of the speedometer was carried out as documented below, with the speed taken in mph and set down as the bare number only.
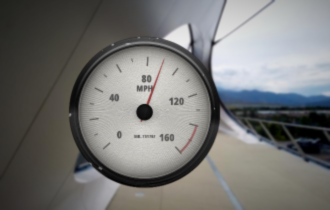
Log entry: 90
